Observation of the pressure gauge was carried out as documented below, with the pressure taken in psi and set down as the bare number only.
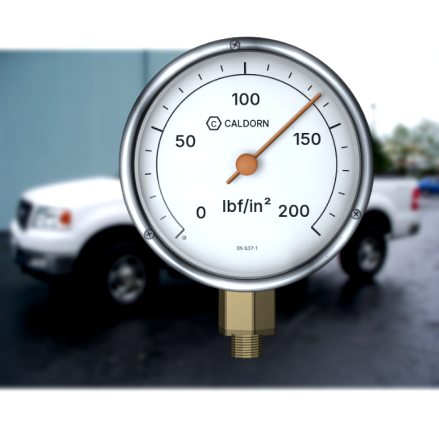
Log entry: 135
